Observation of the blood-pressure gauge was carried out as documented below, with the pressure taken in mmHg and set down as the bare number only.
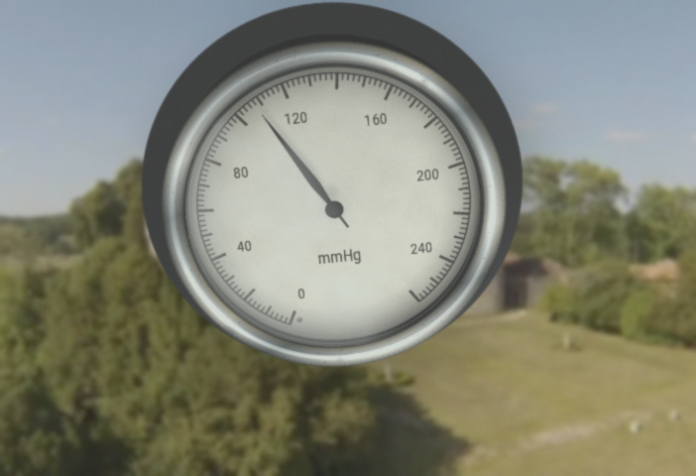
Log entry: 108
